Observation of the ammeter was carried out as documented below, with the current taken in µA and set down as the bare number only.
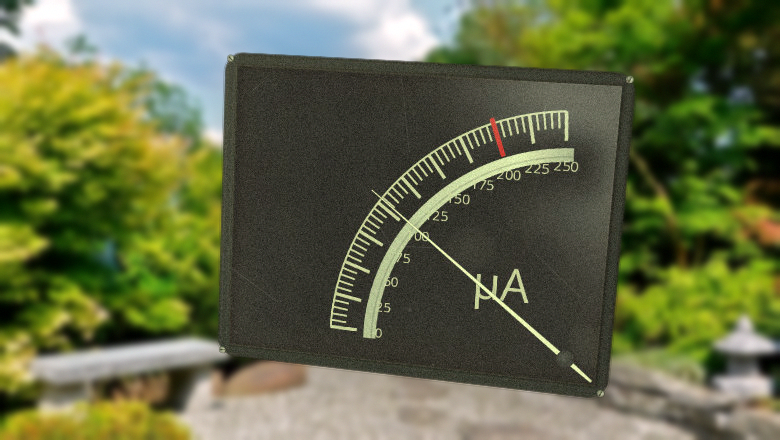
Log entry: 105
